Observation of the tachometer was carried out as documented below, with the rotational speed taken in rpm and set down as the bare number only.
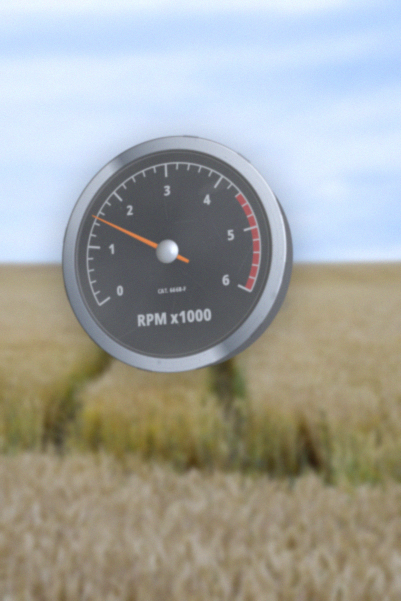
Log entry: 1500
